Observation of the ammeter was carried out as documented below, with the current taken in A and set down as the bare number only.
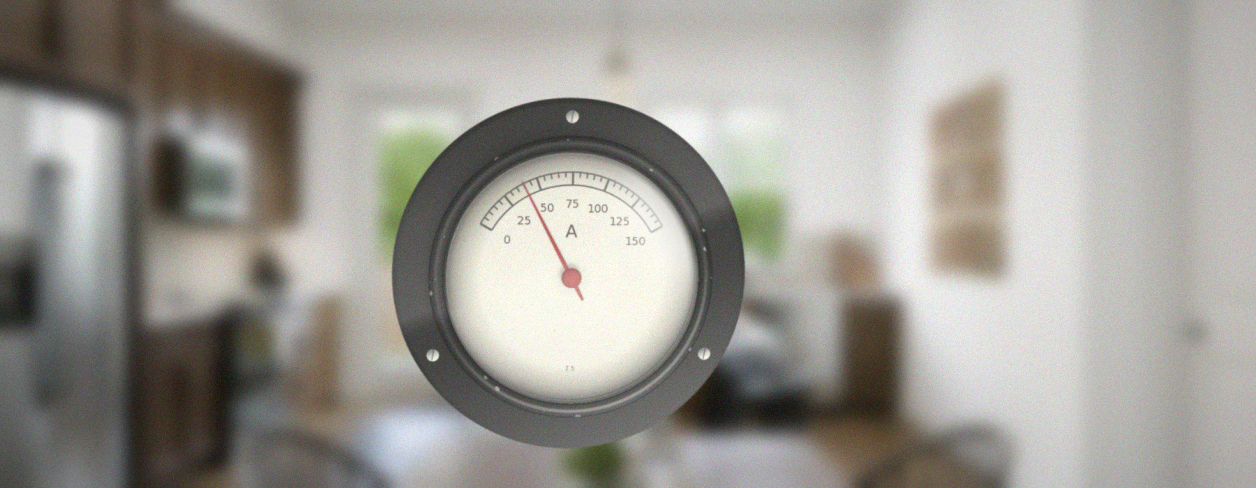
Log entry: 40
